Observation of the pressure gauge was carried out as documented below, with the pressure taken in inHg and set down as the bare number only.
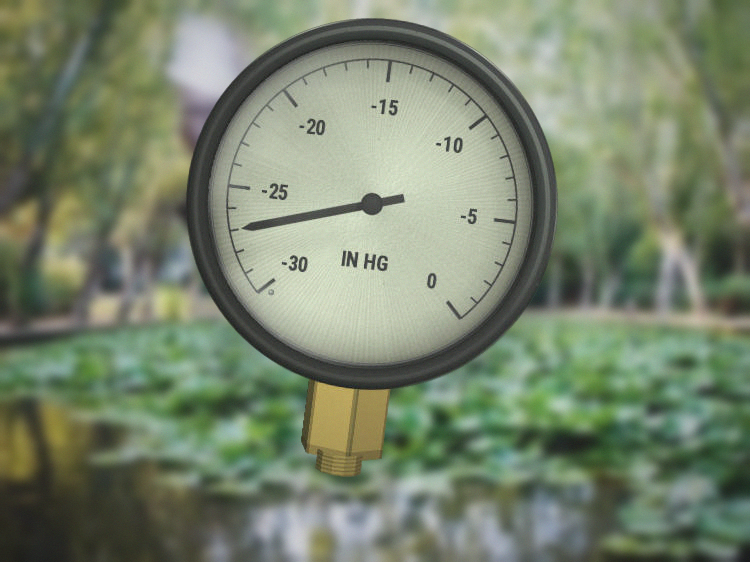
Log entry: -27
